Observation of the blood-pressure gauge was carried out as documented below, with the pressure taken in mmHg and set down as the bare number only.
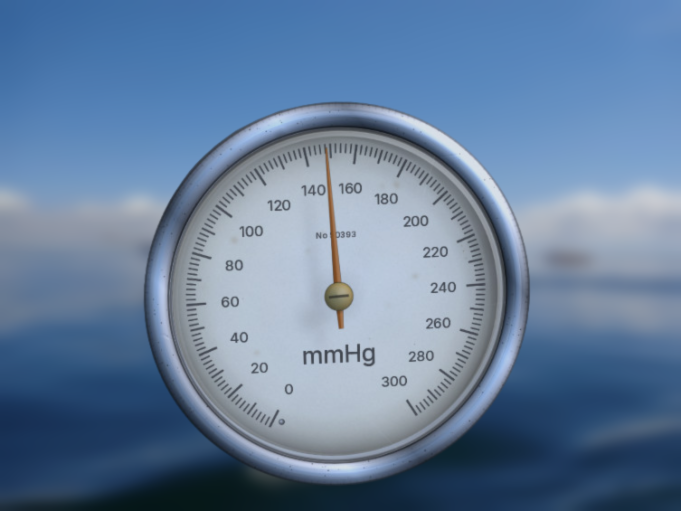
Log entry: 148
